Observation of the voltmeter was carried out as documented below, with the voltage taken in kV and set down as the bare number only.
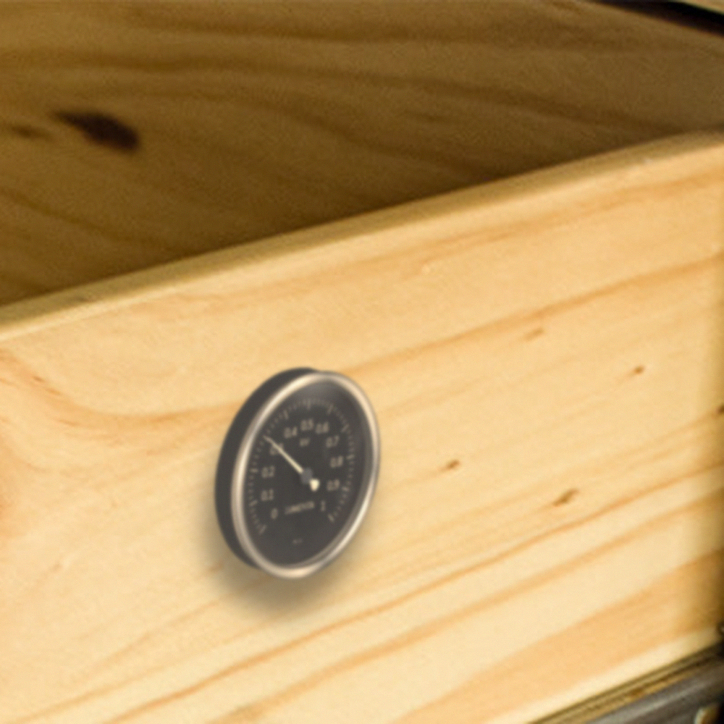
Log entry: 0.3
